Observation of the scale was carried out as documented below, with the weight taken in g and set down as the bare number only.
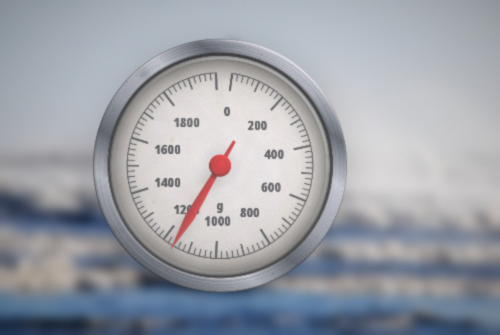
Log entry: 1160
